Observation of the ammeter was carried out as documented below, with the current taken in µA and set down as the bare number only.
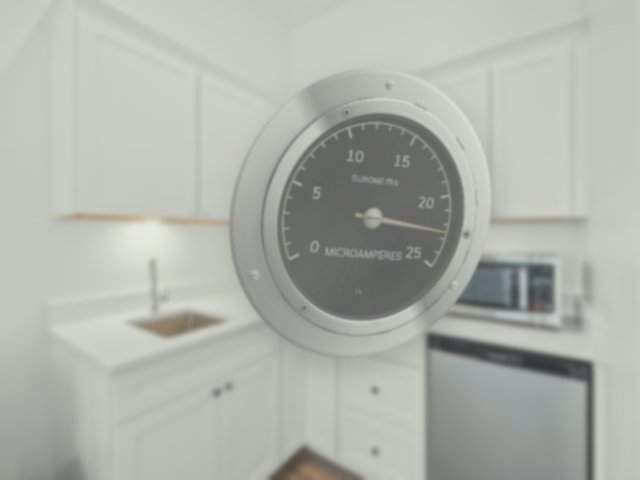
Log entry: 22.5
